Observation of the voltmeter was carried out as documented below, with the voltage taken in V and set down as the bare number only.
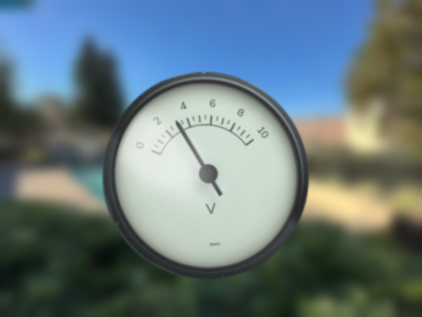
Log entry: 3
